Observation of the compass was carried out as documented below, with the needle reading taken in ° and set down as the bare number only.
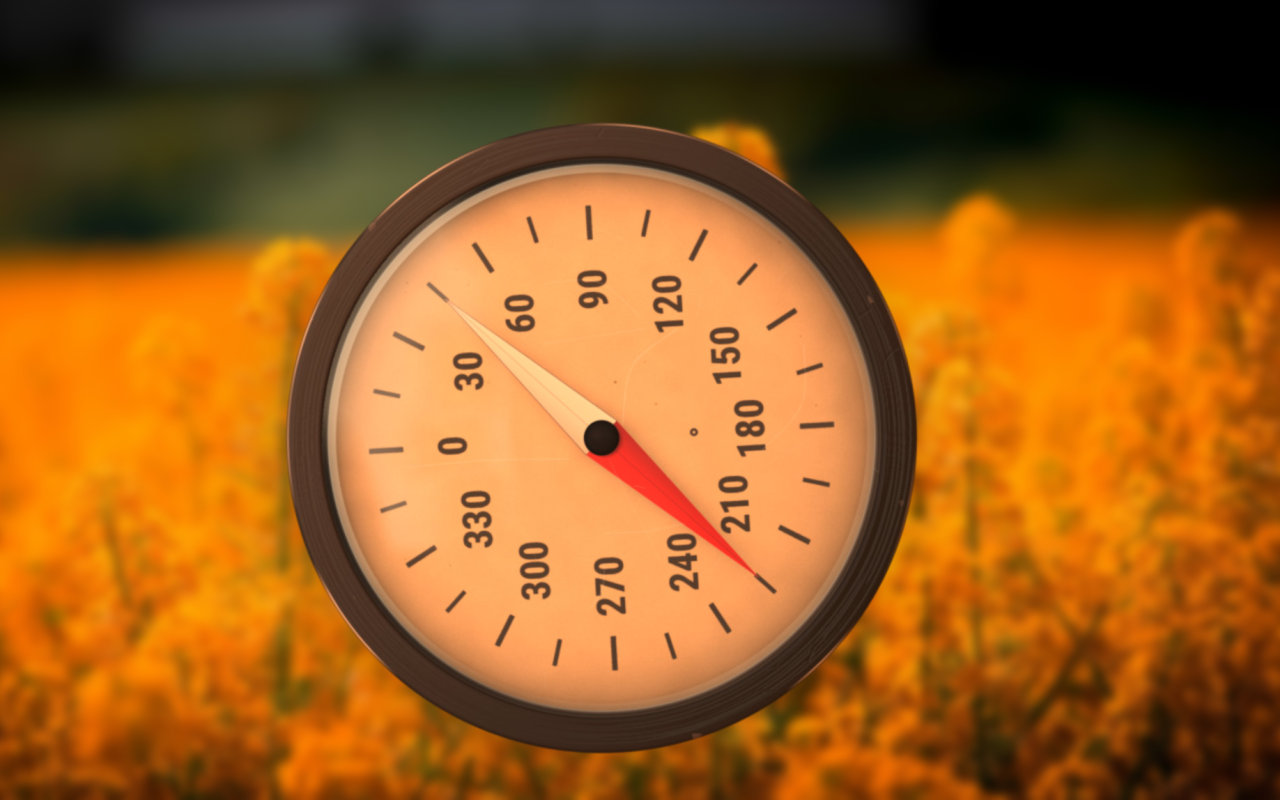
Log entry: 225
